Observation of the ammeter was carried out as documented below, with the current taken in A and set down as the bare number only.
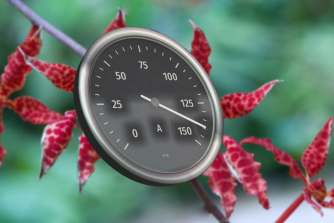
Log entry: 140
